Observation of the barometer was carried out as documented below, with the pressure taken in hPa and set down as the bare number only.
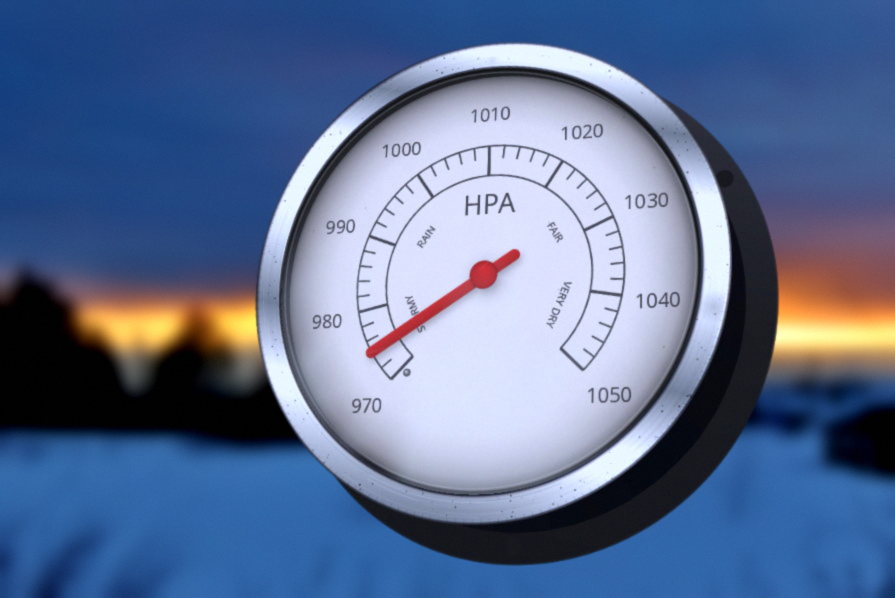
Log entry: 974
